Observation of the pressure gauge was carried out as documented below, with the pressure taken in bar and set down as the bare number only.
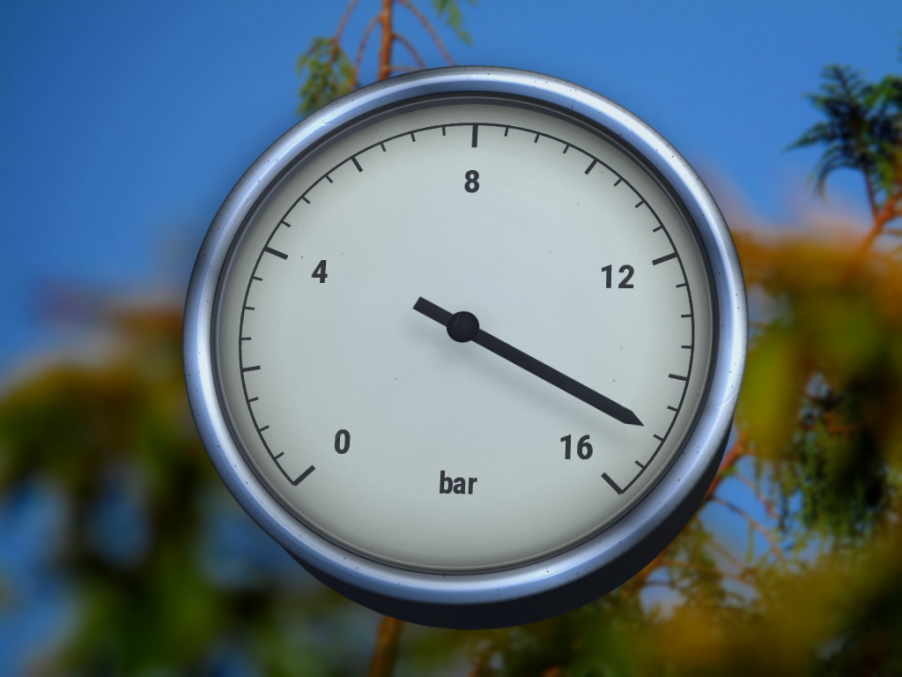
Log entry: 15
